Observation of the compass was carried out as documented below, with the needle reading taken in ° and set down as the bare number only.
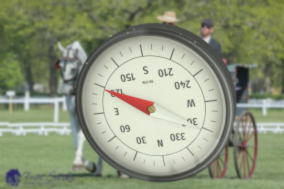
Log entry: 120
